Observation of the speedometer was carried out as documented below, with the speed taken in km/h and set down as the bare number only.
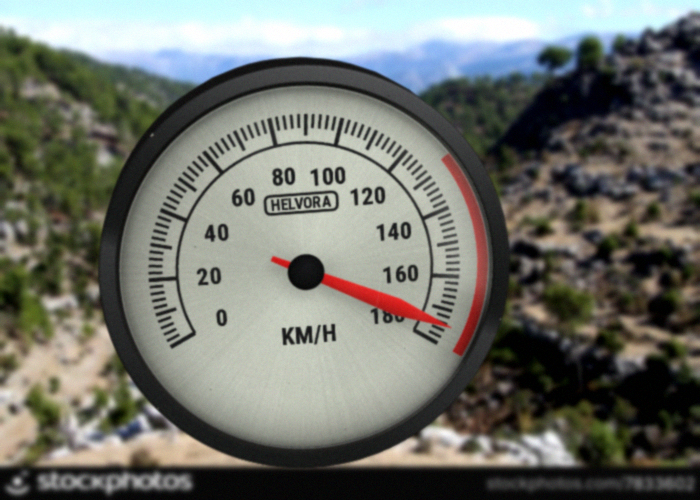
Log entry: 174
